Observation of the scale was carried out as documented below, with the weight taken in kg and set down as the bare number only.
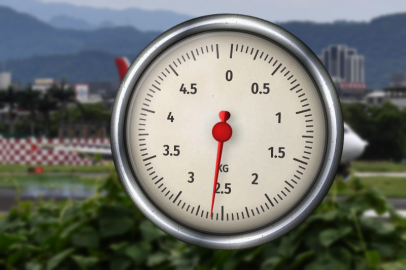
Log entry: 2.6
